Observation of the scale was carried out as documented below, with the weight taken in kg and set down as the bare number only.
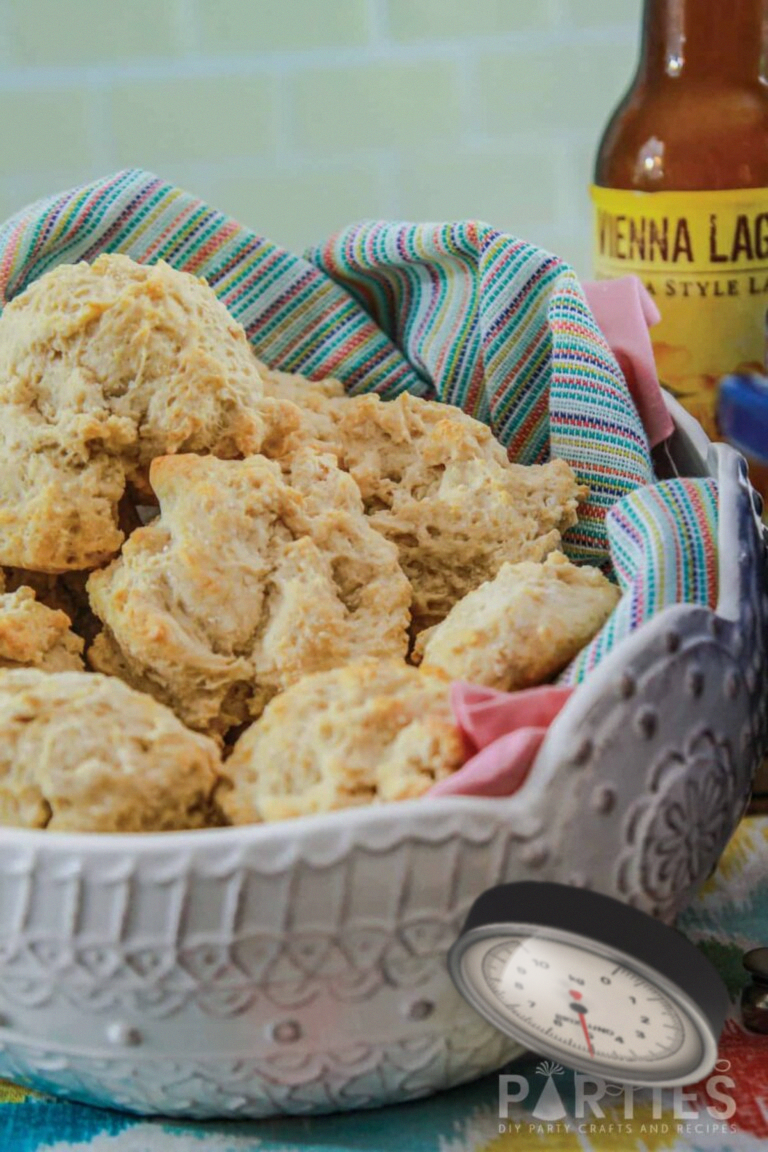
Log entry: 5
